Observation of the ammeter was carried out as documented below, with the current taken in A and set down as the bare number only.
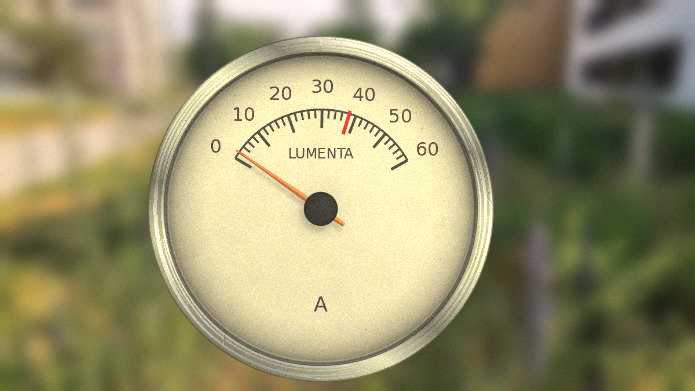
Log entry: 2
